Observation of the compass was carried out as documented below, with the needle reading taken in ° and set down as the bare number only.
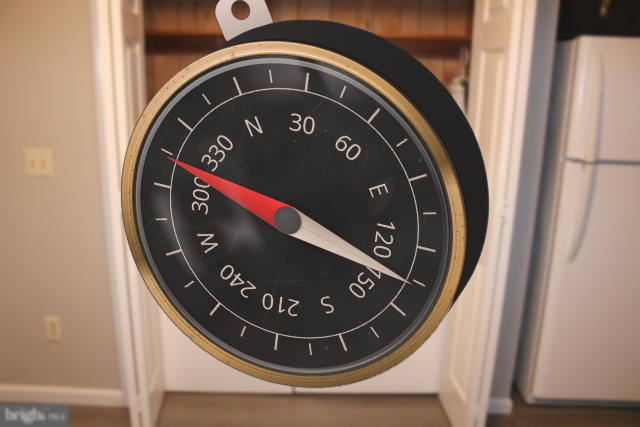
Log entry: 315
